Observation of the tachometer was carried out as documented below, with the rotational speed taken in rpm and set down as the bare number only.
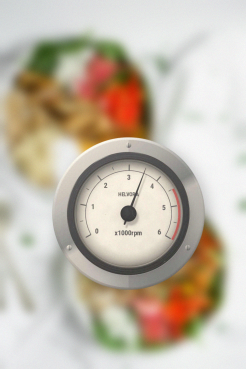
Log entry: 3500
